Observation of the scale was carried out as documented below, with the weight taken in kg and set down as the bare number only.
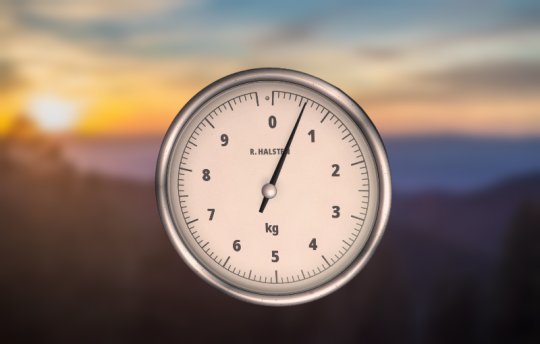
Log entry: 0.6
